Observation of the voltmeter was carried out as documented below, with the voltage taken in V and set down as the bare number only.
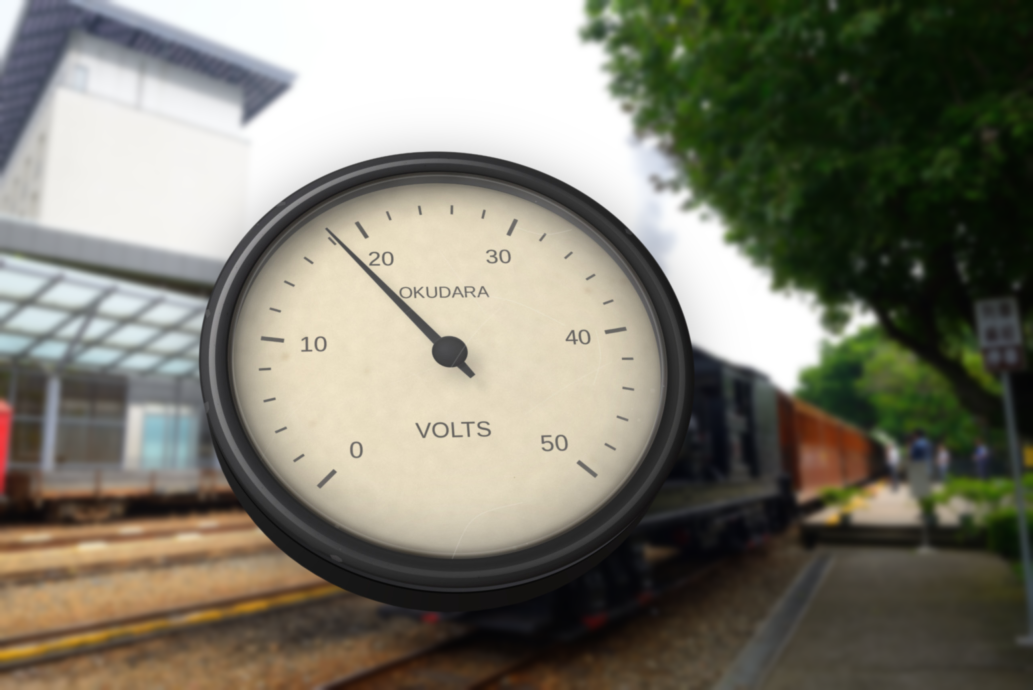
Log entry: 18
